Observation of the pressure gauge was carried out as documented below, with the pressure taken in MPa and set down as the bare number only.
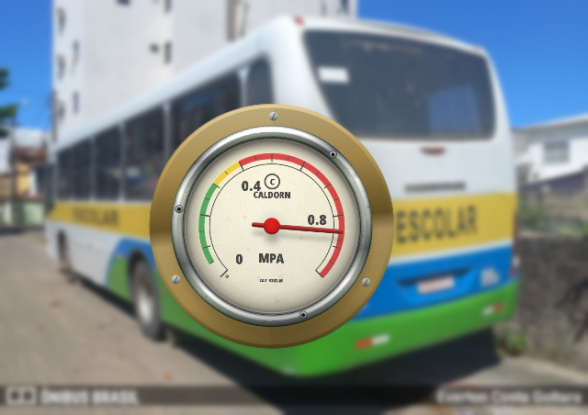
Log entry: 0.85
